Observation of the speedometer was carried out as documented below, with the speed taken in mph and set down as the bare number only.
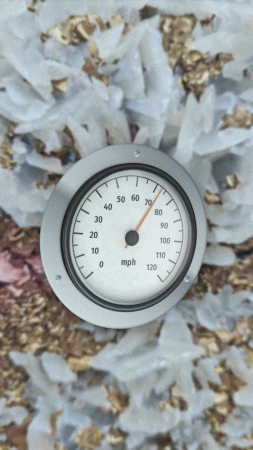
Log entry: 72.5
